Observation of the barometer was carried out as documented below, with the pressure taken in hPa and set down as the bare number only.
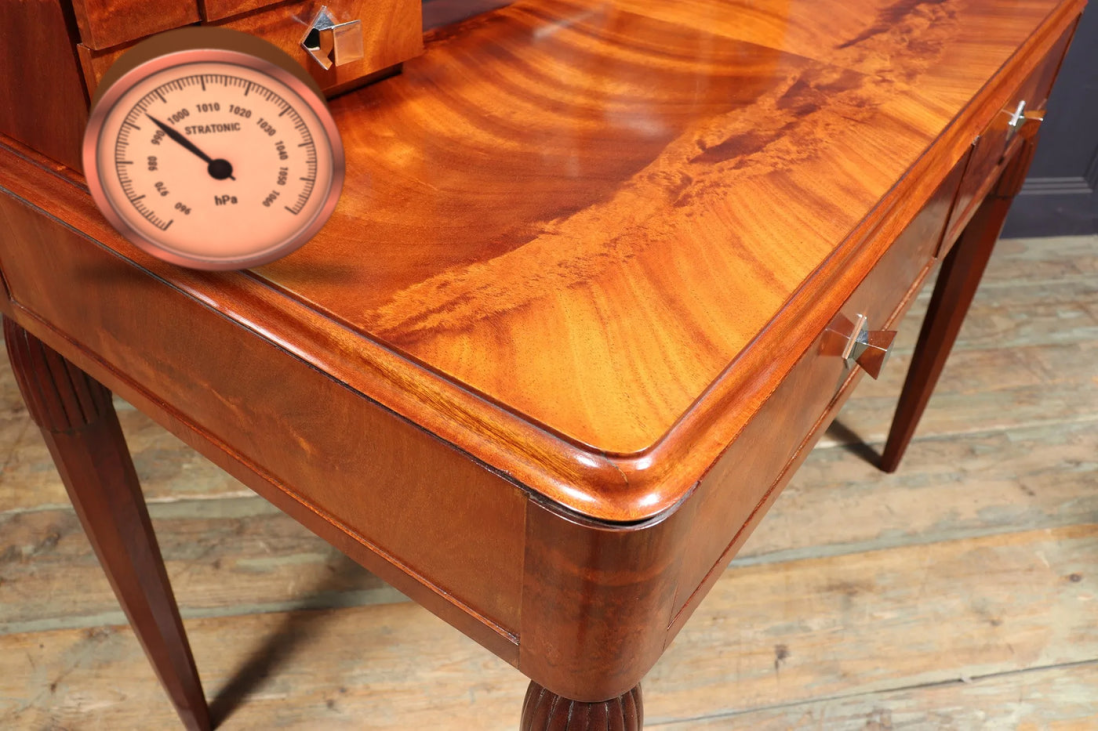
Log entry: 995
